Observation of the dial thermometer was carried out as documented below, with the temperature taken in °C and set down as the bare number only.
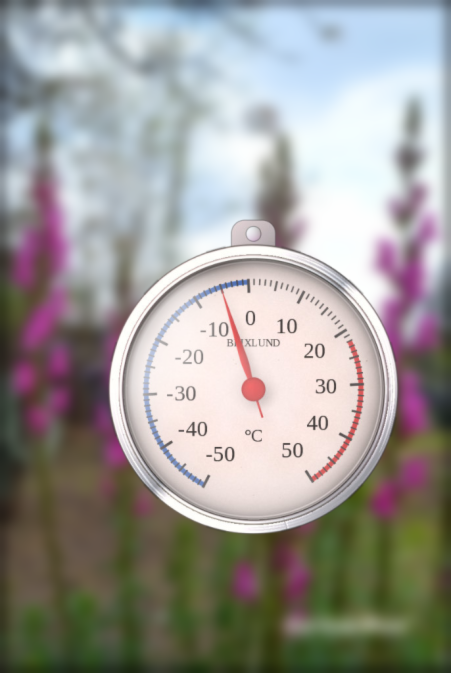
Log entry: -5
